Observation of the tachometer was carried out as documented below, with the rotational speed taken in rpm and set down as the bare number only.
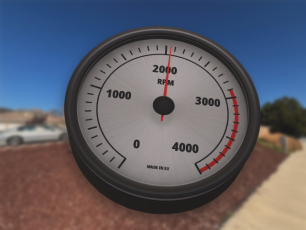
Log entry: 2050
